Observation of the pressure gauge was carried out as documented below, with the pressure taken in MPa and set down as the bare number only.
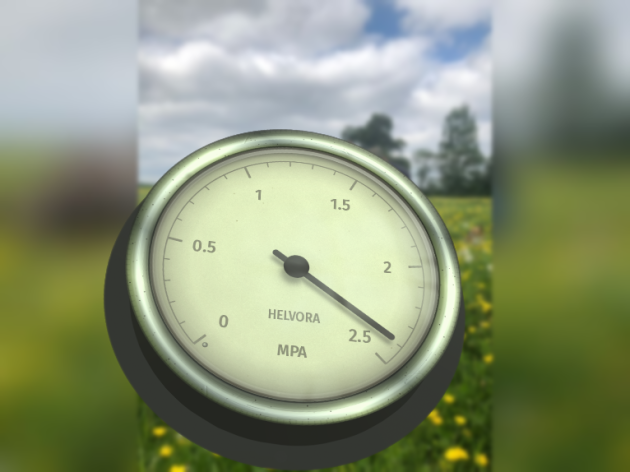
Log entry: 2.4
